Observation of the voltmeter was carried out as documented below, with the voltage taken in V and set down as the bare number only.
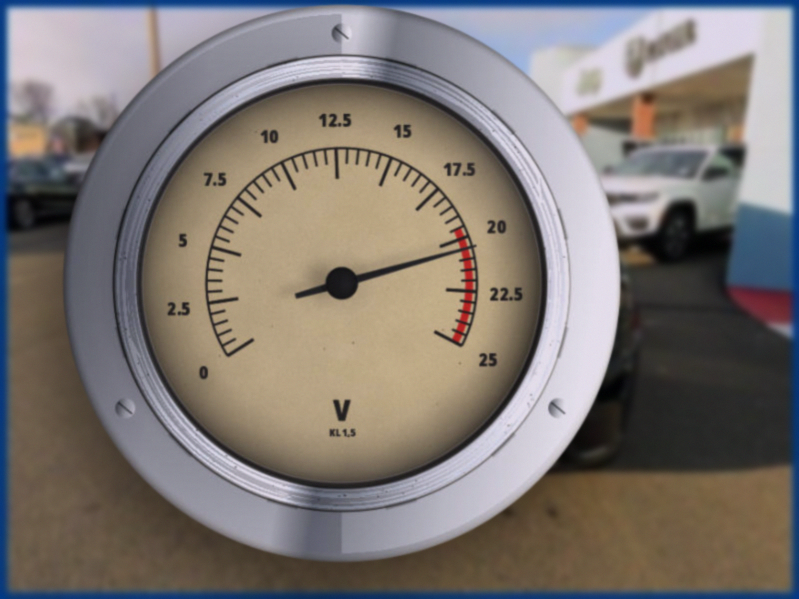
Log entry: 20.5
